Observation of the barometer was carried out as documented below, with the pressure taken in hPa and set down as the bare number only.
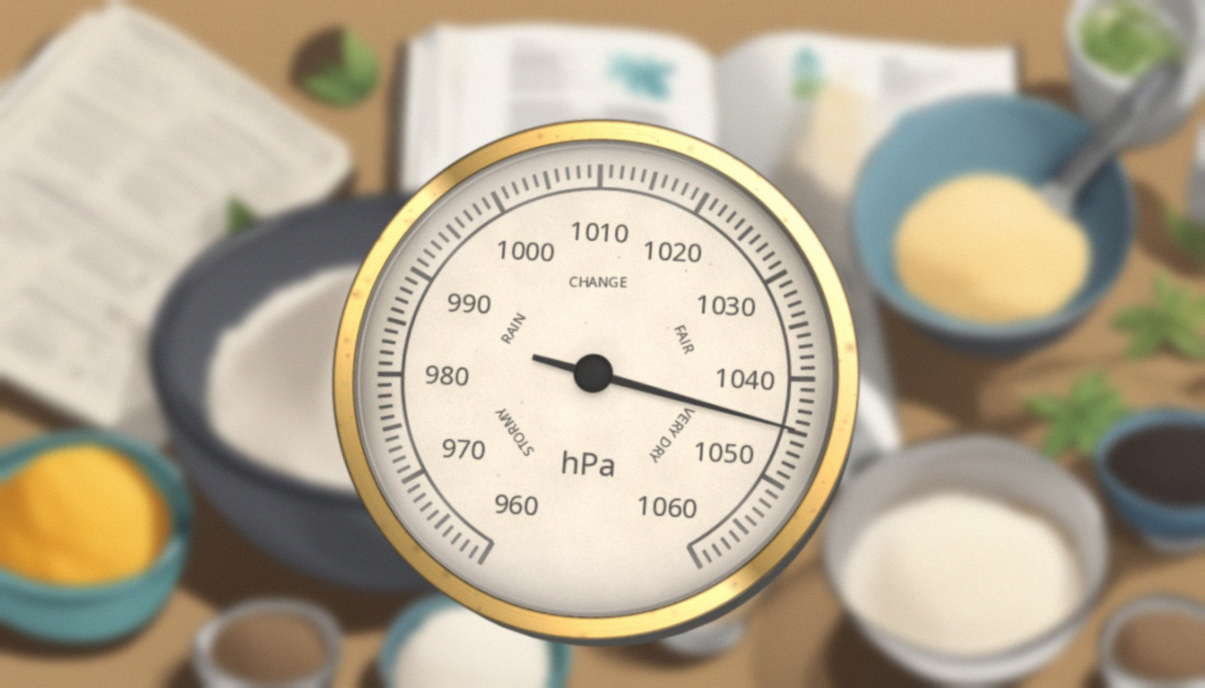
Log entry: 1045
